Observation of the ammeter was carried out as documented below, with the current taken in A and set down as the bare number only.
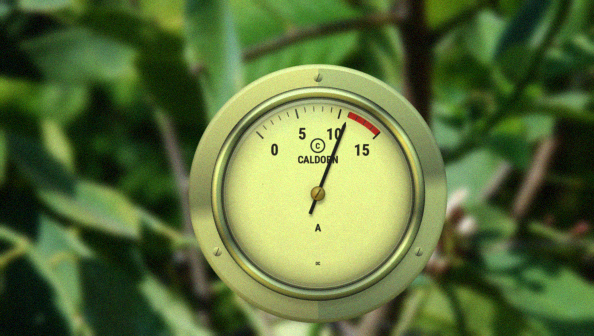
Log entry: 11
